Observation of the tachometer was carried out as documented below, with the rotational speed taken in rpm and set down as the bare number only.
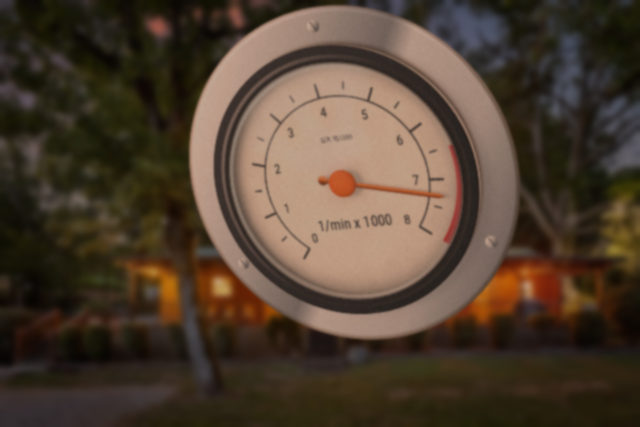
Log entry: 7250
